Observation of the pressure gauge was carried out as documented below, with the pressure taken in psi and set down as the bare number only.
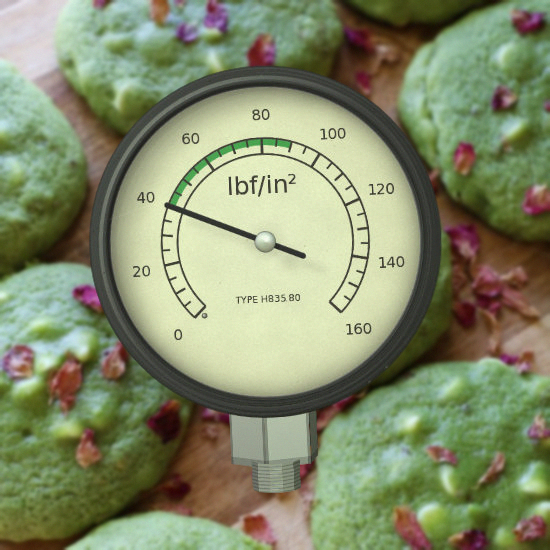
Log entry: 40
